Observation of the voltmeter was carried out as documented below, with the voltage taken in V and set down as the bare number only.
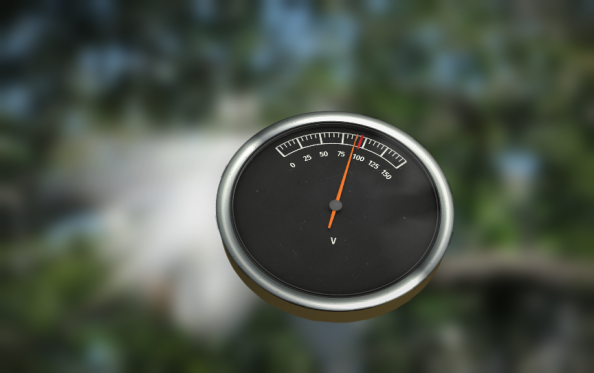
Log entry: 90
